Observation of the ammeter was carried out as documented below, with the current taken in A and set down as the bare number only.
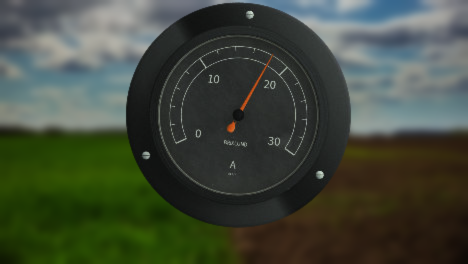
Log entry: 18
